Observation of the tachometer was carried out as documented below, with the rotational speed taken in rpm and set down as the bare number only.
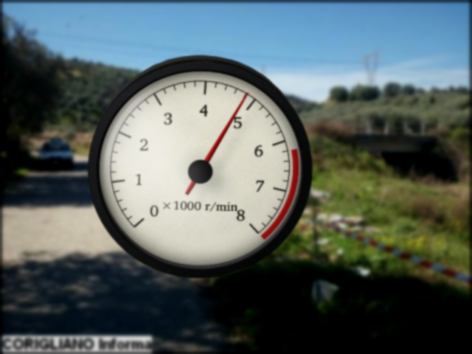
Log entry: 4800
